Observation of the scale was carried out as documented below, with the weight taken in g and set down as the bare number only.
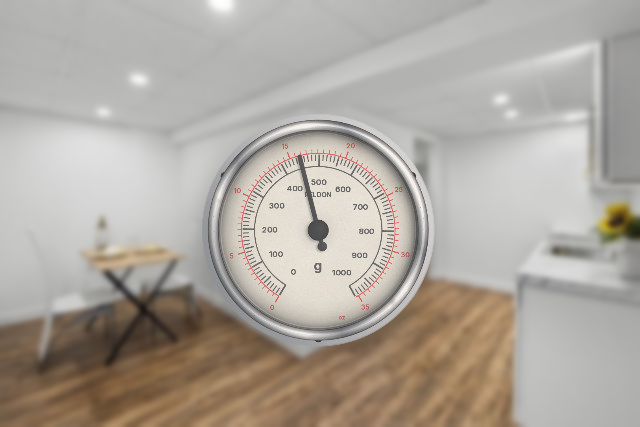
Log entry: 450
